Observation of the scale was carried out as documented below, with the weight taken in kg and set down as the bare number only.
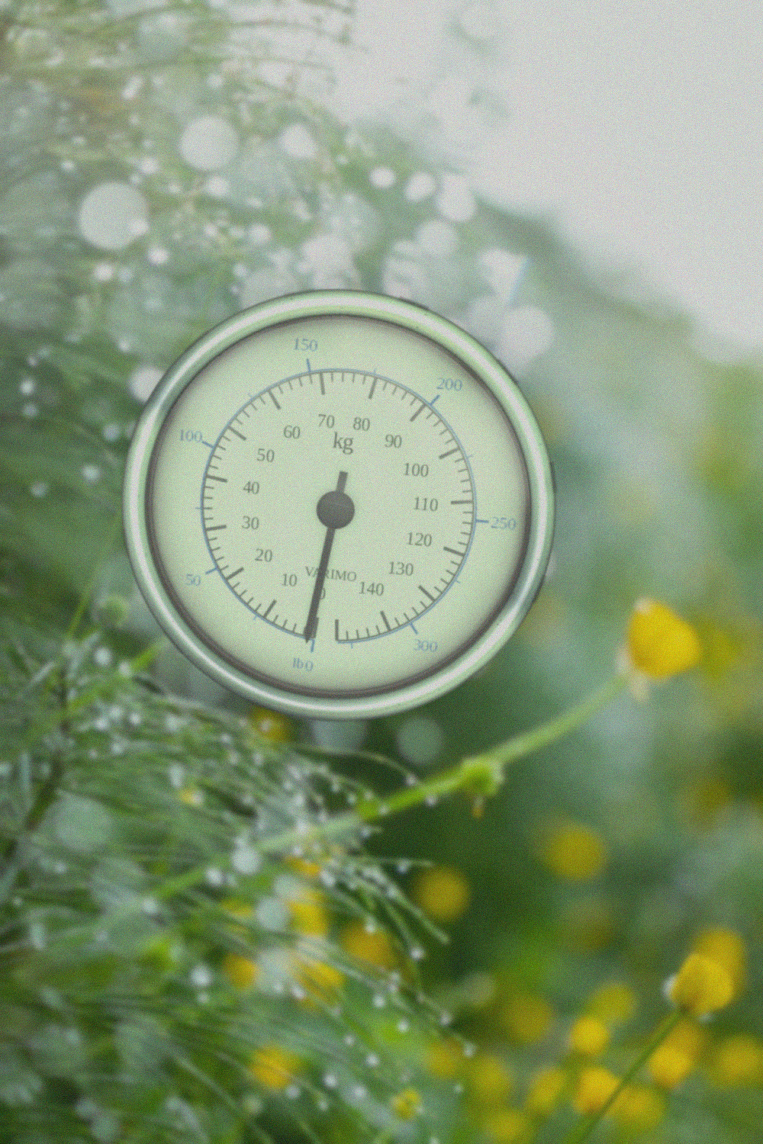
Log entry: 1
